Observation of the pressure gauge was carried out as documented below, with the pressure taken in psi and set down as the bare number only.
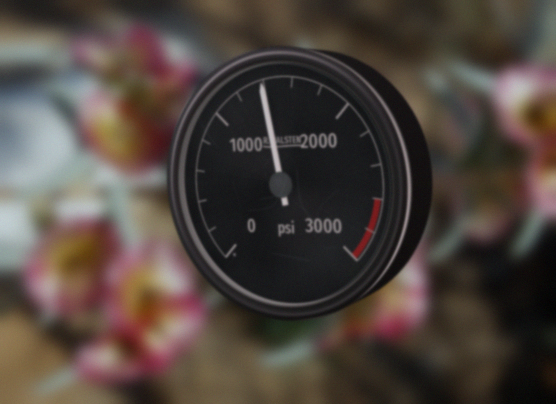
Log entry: 1400
